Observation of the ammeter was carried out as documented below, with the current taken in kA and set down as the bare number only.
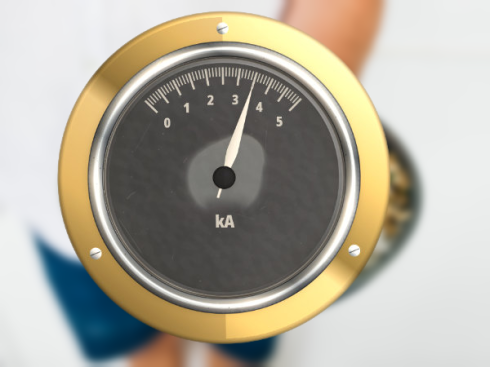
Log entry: 3.5
